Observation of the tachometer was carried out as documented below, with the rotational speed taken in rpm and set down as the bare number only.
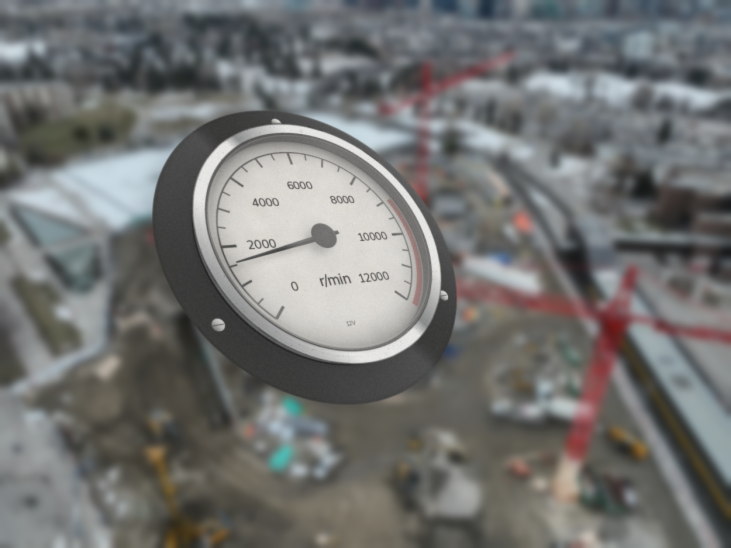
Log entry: 1500
